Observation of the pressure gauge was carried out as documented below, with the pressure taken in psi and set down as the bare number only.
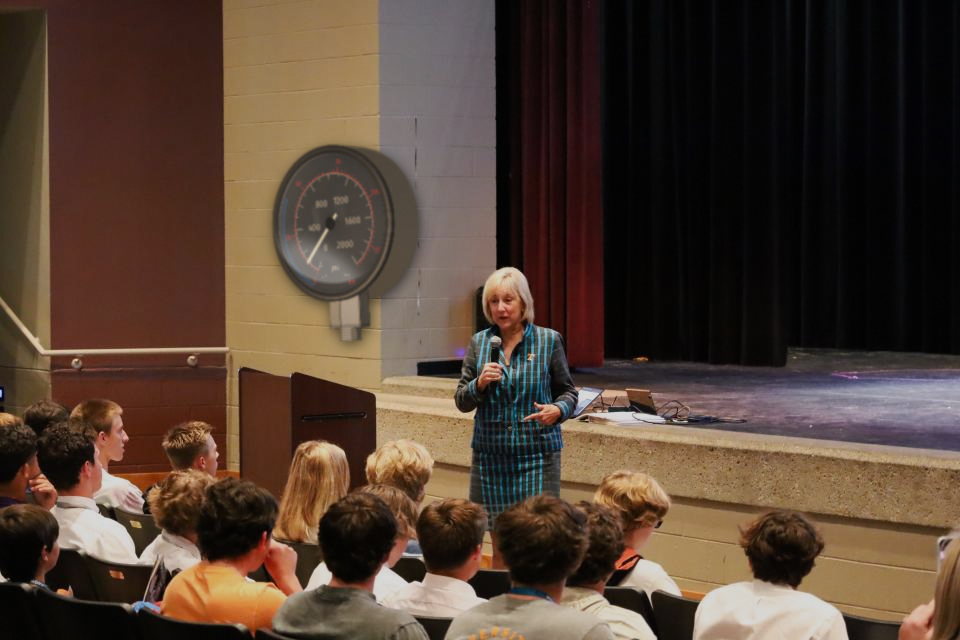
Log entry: 100
